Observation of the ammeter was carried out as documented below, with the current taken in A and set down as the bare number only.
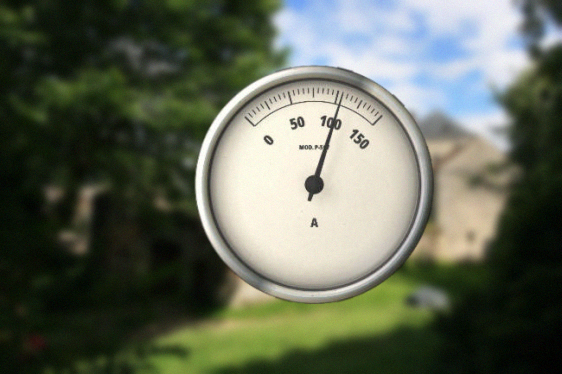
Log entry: 105
